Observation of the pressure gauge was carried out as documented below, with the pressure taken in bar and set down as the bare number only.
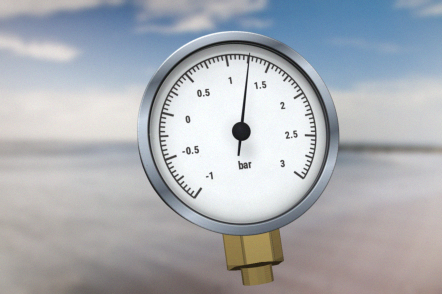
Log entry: 1.25
